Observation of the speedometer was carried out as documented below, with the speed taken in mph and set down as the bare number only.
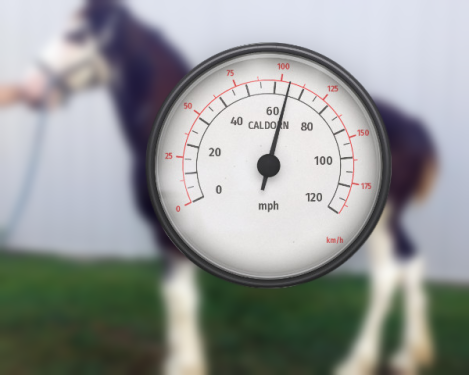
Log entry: 65
